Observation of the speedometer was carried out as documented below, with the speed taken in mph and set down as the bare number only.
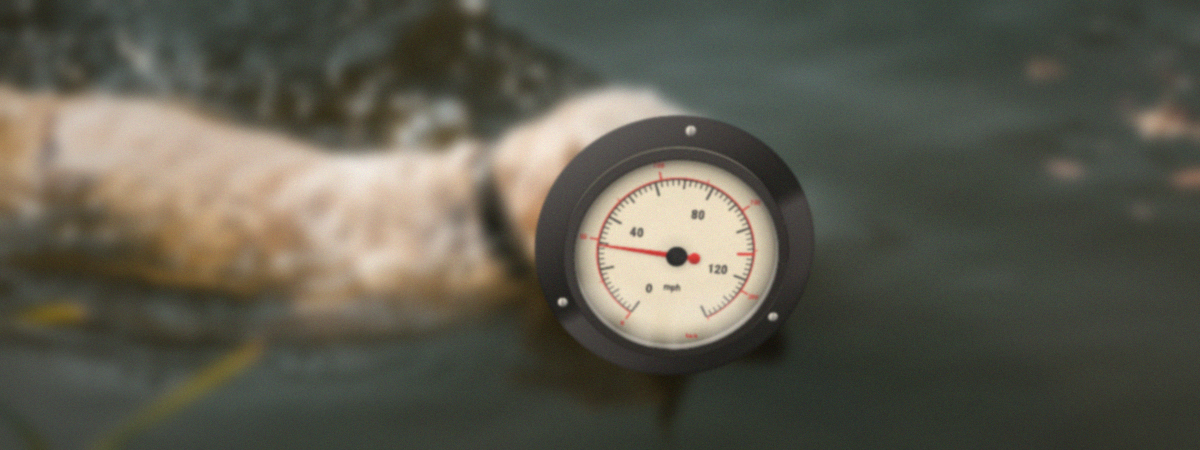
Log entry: 30
